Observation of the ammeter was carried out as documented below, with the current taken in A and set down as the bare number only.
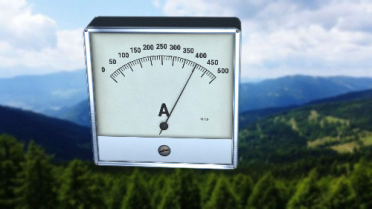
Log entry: 400
